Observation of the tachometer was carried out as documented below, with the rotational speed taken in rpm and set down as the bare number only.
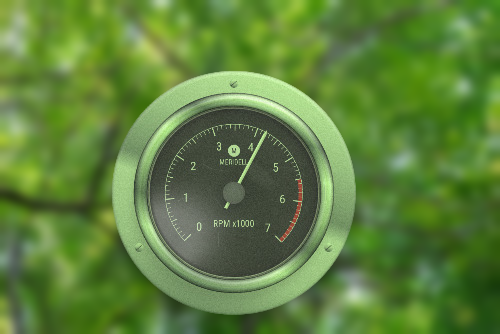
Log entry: 4200
